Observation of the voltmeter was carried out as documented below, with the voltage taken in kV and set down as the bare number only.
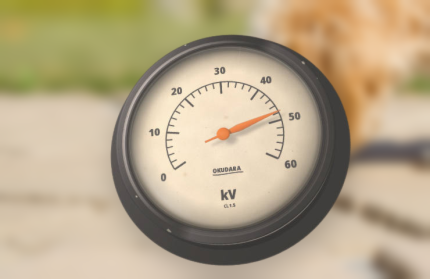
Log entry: 48
